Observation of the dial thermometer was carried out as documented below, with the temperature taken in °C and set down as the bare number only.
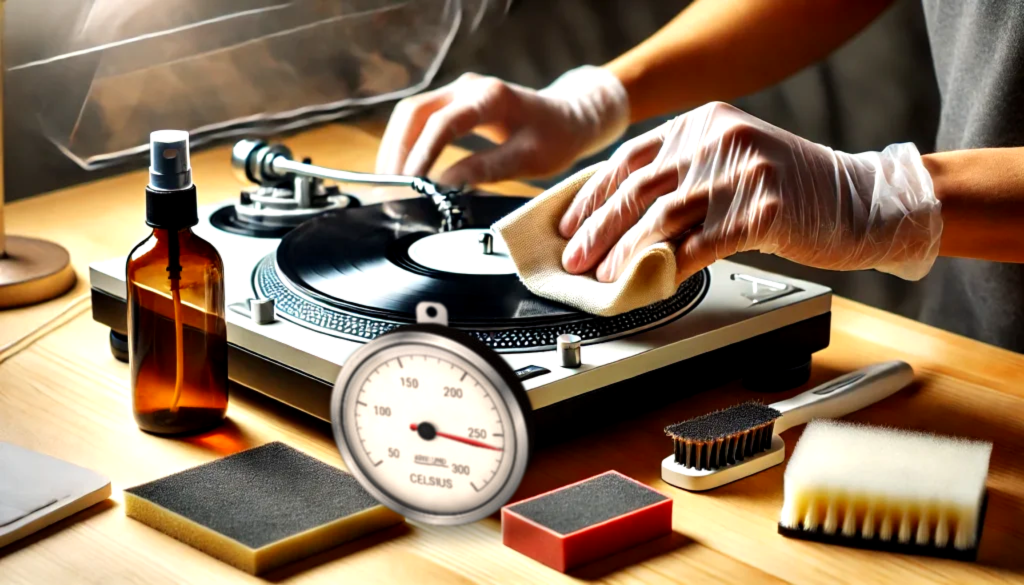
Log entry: 260
